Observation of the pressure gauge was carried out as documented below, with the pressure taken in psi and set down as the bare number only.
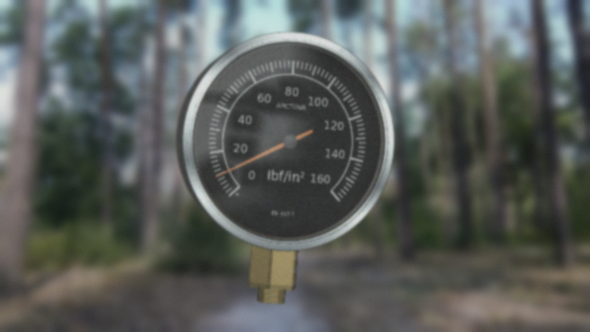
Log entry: 10
